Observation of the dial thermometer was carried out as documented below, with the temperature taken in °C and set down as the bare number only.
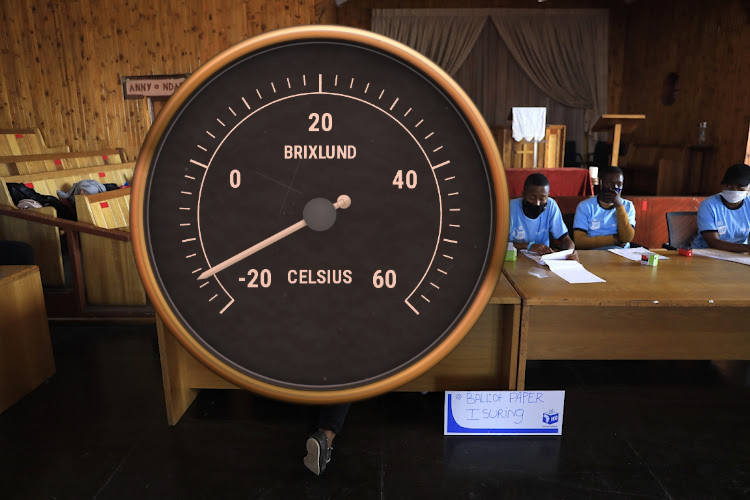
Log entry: -15
